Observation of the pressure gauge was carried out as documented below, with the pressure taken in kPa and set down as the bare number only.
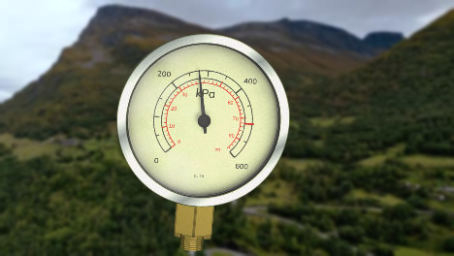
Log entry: 275
